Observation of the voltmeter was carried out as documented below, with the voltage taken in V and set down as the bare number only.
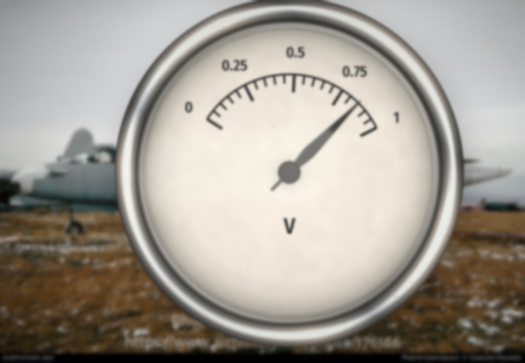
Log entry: 0.85
